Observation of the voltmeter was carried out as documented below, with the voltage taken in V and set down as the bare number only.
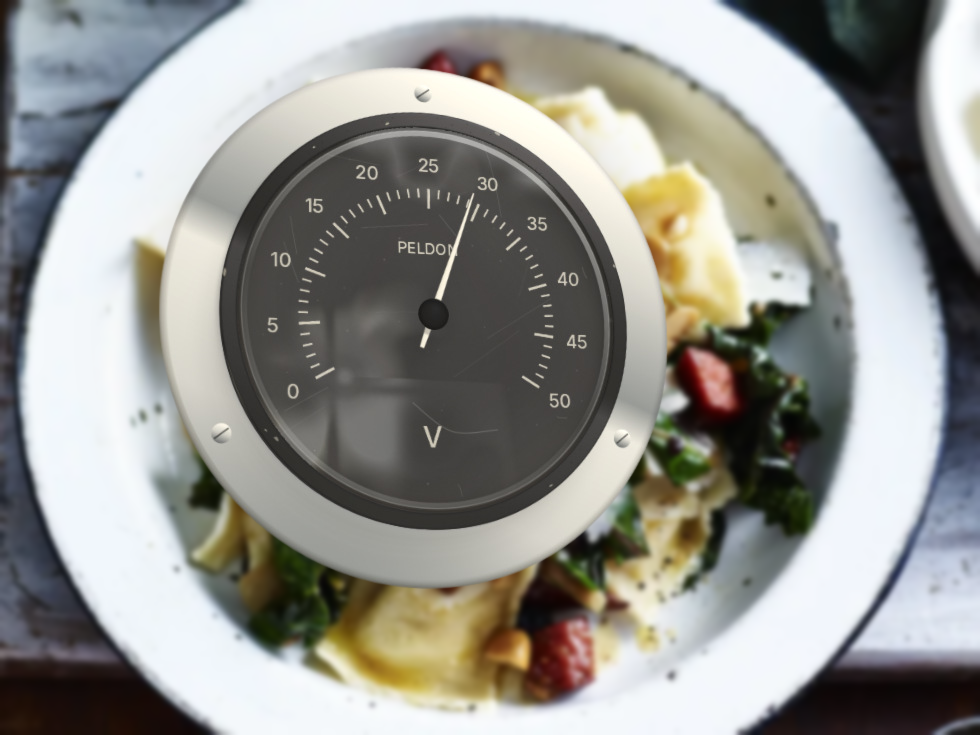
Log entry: 29
